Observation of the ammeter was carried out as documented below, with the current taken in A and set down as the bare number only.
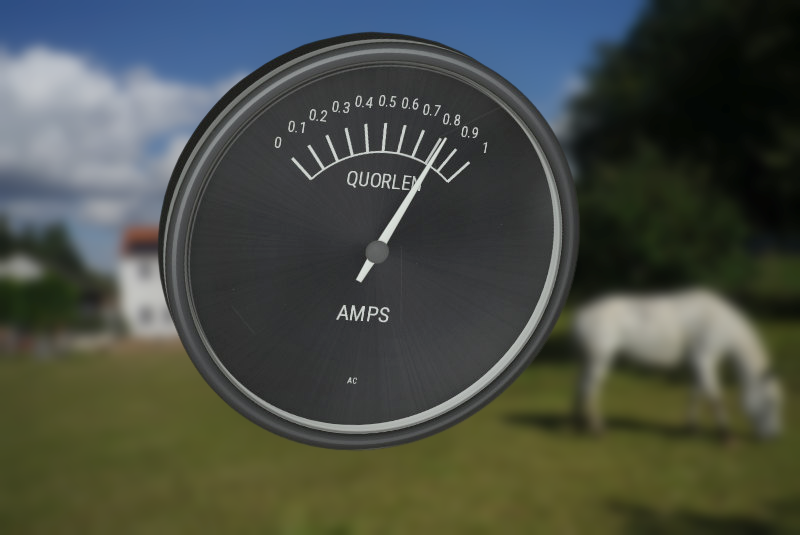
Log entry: 0.8
